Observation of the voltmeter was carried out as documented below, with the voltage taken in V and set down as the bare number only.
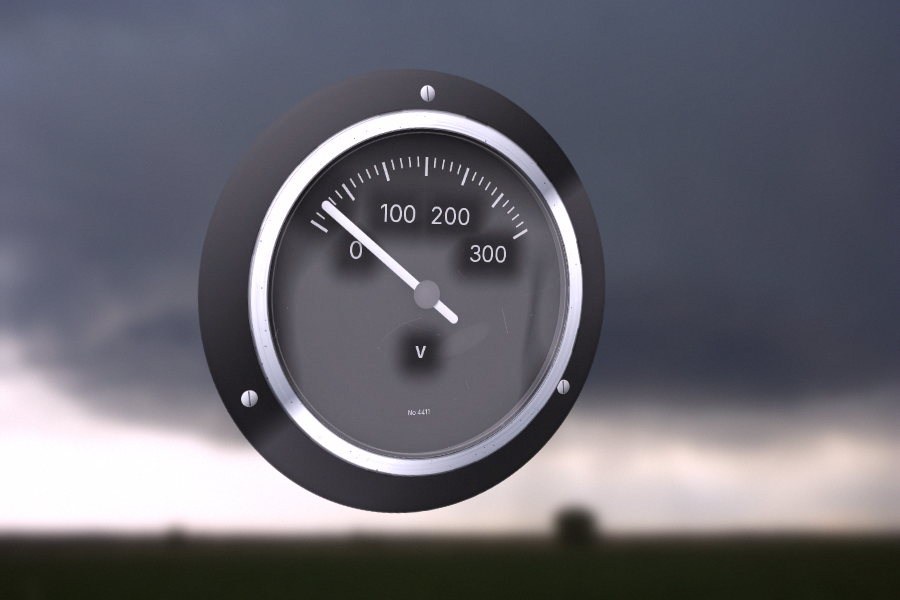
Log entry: 20
